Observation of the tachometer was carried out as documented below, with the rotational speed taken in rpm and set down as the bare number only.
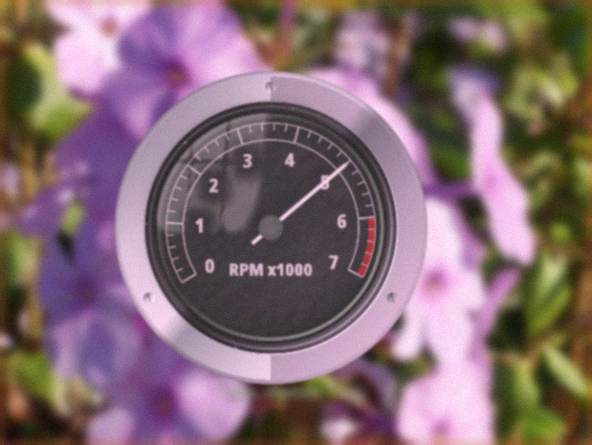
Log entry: 5000
